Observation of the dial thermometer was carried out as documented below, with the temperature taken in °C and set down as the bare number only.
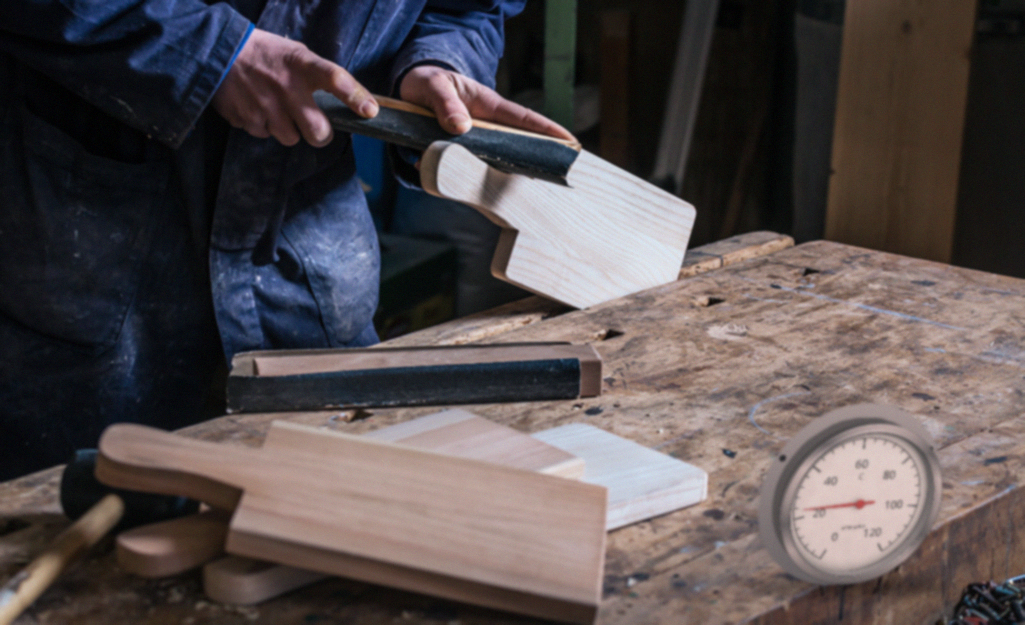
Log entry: 24
